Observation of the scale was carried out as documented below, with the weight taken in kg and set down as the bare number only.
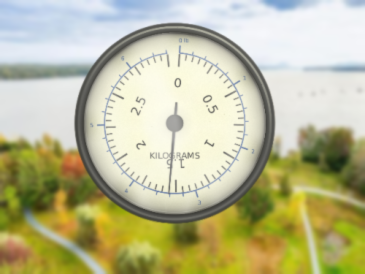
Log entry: 1.55
